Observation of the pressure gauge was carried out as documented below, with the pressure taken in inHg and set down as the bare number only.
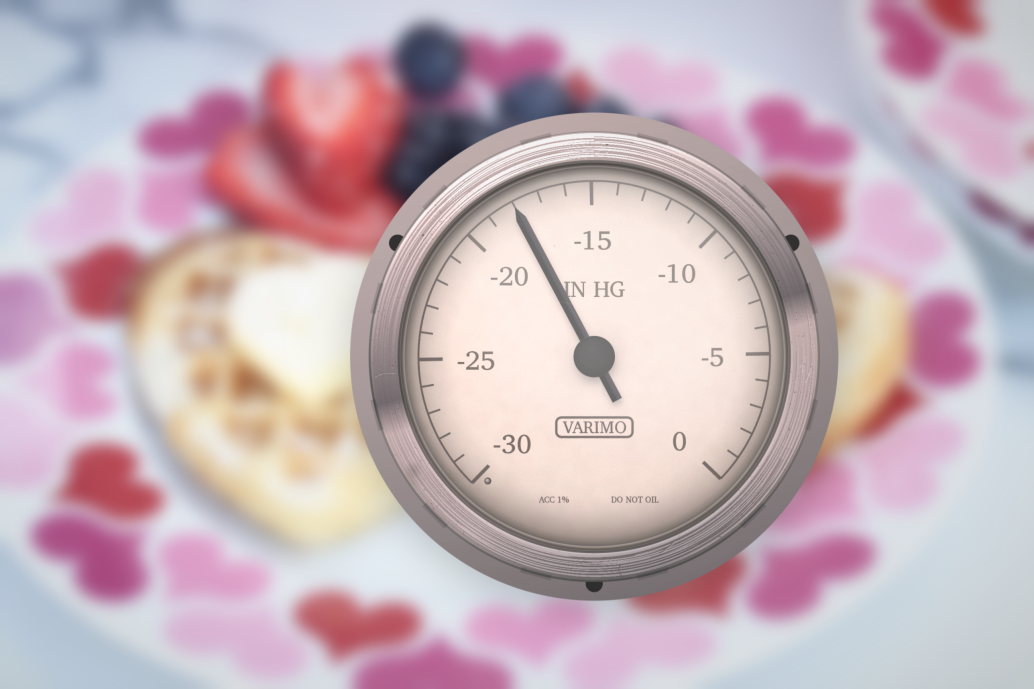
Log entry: -18
